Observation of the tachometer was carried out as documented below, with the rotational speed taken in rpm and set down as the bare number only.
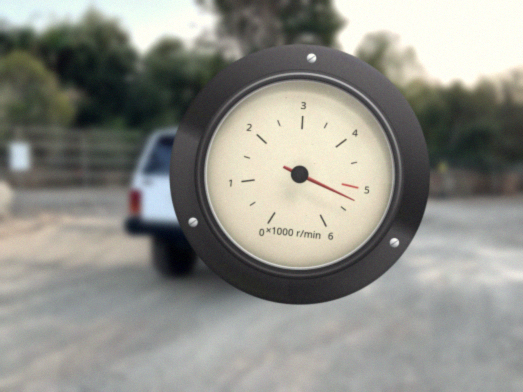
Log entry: 5250
